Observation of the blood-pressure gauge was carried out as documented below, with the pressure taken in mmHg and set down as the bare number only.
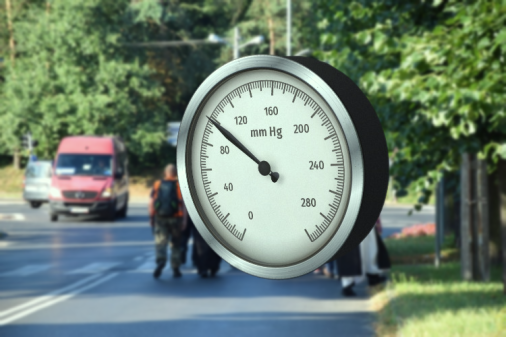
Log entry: 100
